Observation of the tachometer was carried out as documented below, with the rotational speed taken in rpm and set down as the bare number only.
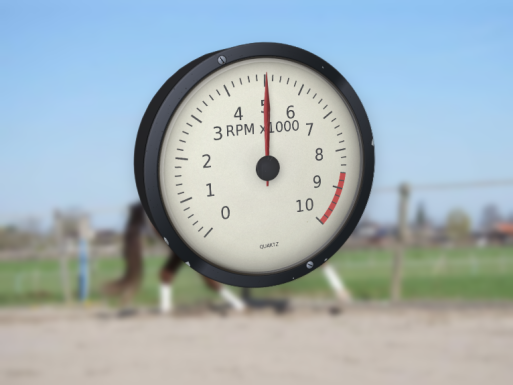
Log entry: 5000
